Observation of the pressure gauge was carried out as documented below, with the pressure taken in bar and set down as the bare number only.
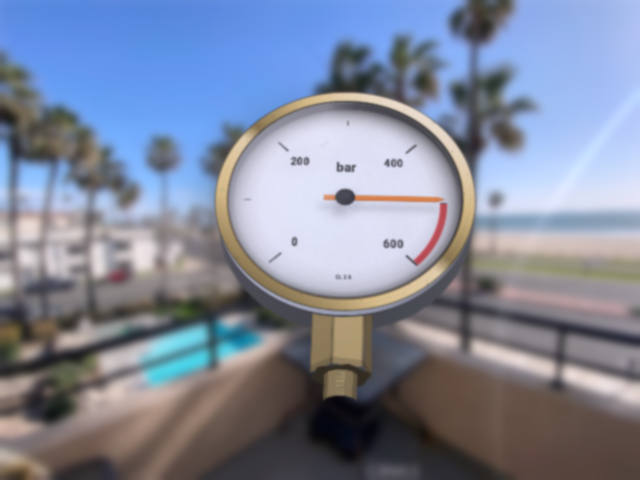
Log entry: 500
